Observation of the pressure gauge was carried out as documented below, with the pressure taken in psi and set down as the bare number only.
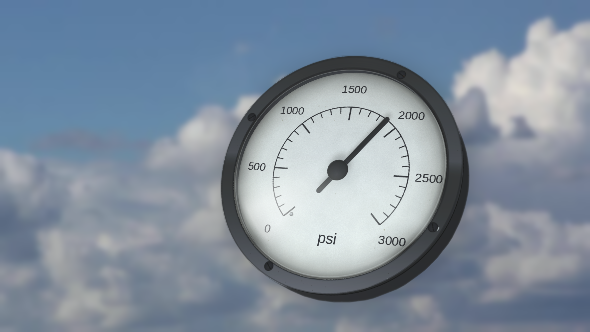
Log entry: 1900
